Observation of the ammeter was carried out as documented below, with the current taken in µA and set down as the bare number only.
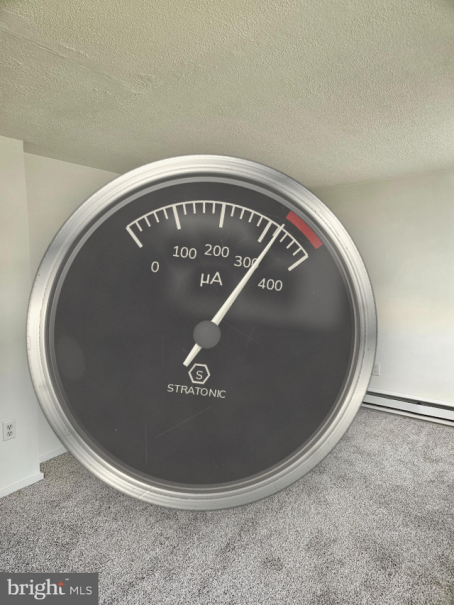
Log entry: 320
